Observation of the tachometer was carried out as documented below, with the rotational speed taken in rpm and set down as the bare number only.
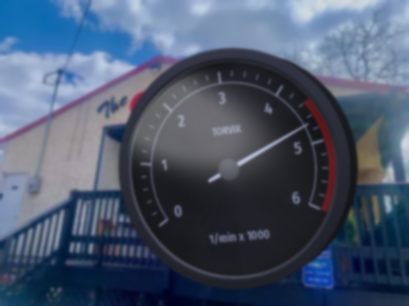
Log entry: 4700
